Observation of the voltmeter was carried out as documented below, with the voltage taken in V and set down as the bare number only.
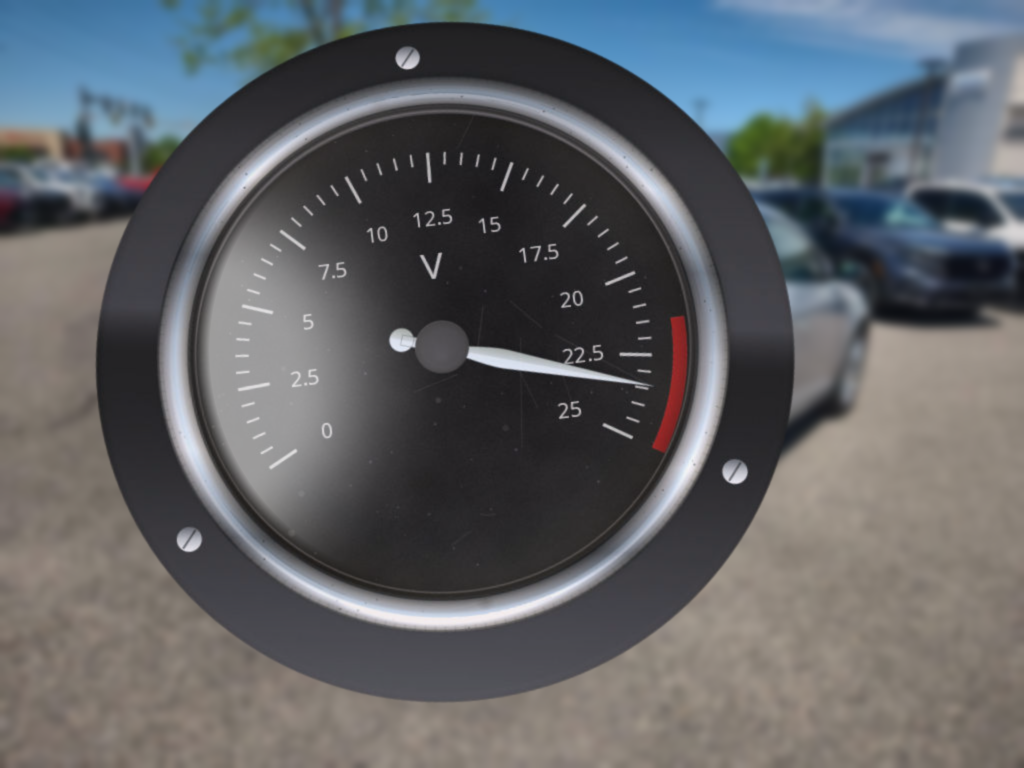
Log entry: 23.5
